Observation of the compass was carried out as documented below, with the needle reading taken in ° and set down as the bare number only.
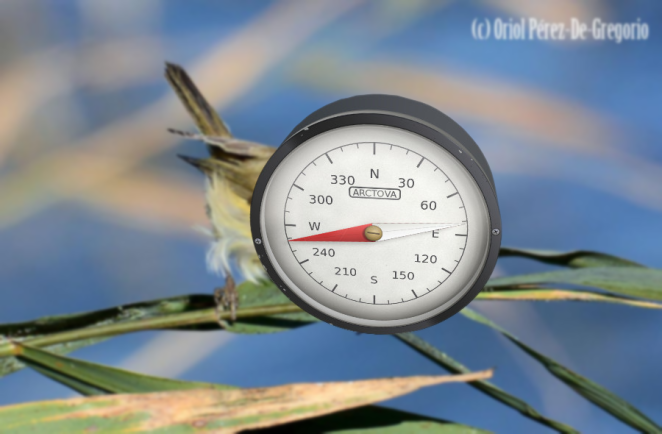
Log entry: 260
